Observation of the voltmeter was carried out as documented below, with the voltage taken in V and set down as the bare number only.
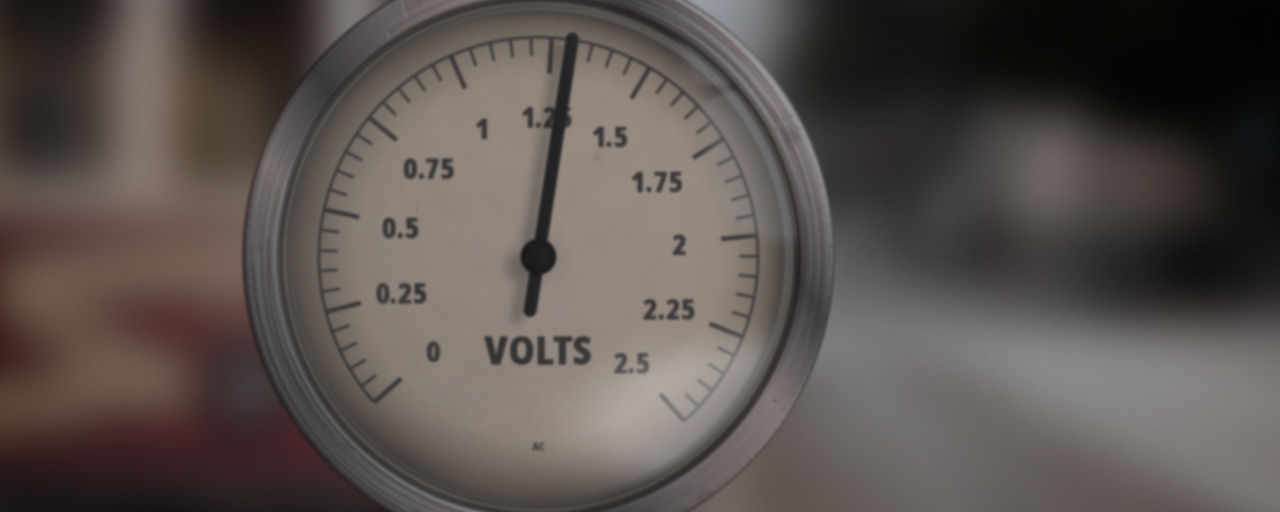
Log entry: 1.3
